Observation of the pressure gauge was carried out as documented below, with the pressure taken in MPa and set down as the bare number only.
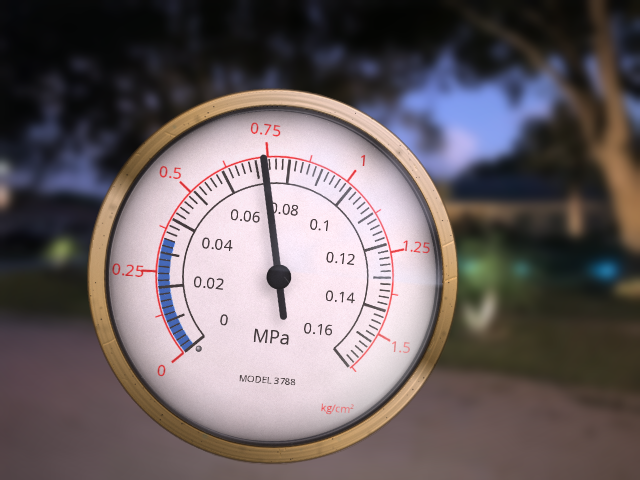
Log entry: 0.072
